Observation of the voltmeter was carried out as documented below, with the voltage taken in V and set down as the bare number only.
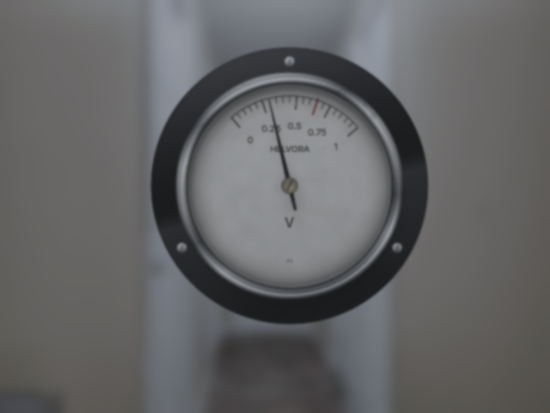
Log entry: 0.3
